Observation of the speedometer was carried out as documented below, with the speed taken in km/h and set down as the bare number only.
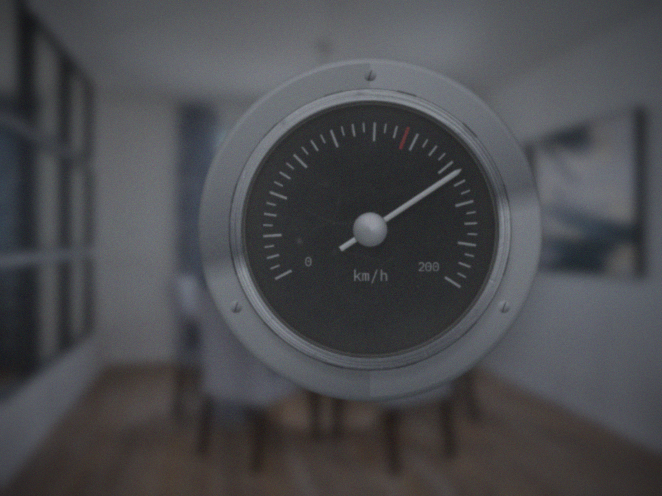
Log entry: 145
